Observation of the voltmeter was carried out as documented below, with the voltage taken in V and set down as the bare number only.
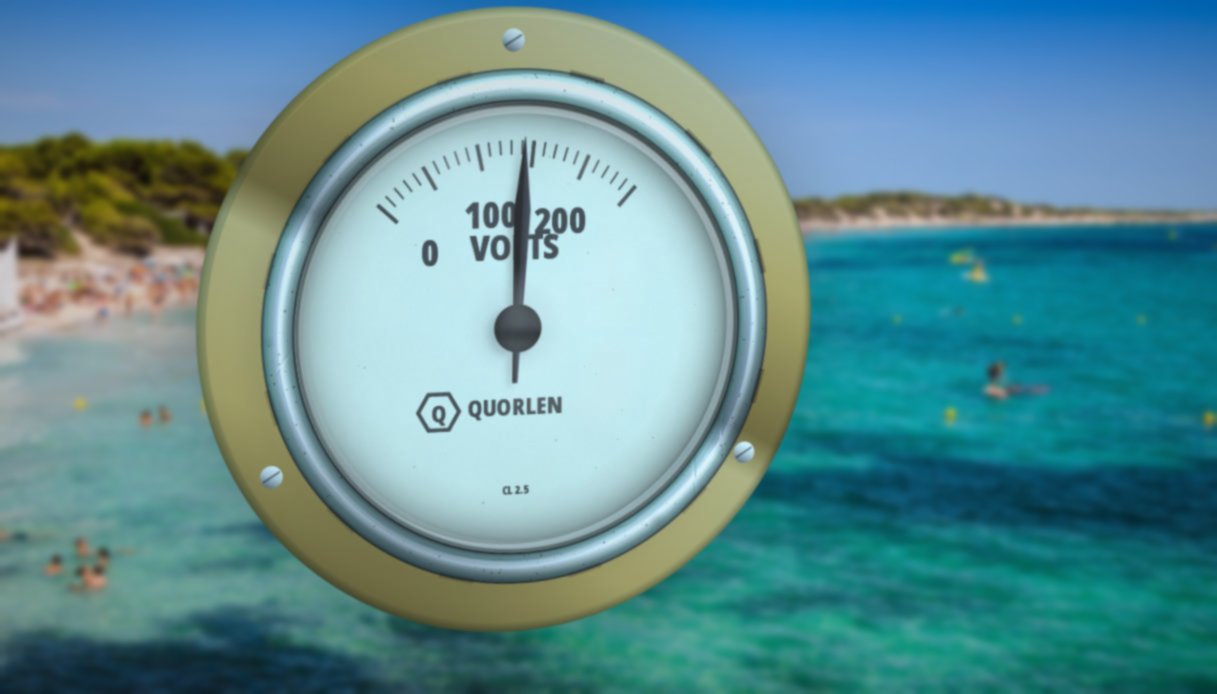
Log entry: 140
